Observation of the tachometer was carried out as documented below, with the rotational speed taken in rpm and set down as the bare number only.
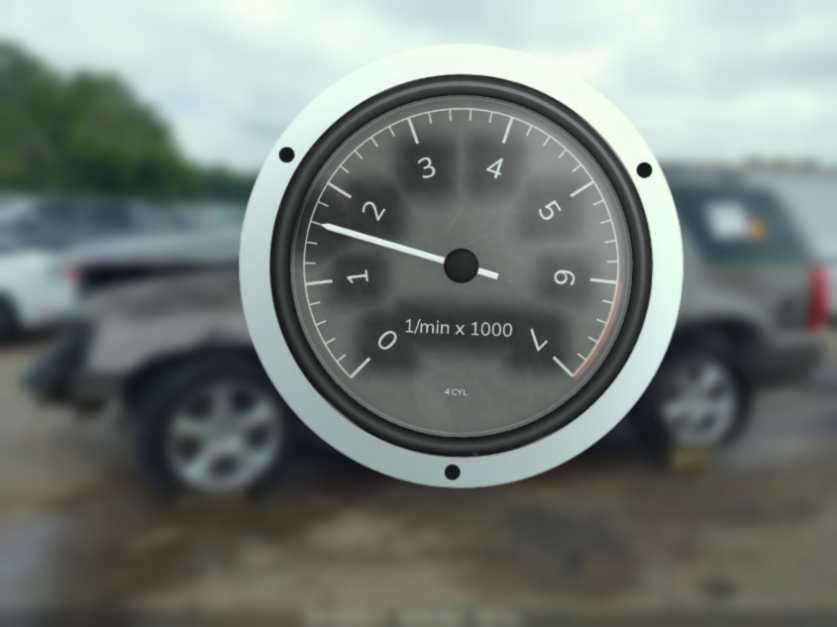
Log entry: 1600
